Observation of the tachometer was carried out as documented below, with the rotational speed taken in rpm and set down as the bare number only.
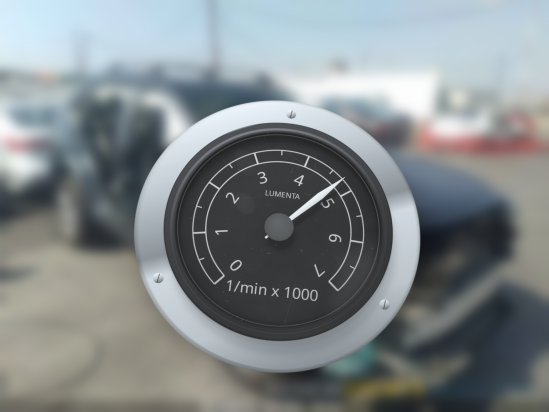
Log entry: 4750
